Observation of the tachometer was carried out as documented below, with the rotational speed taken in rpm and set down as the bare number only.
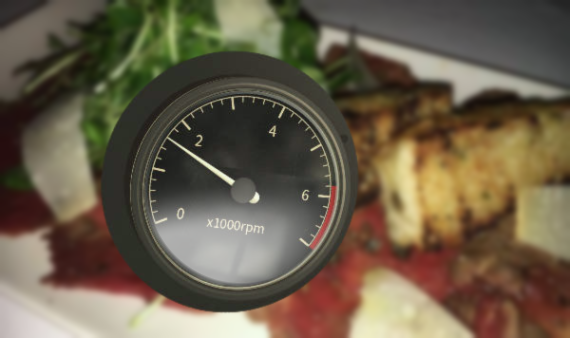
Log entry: 1600
